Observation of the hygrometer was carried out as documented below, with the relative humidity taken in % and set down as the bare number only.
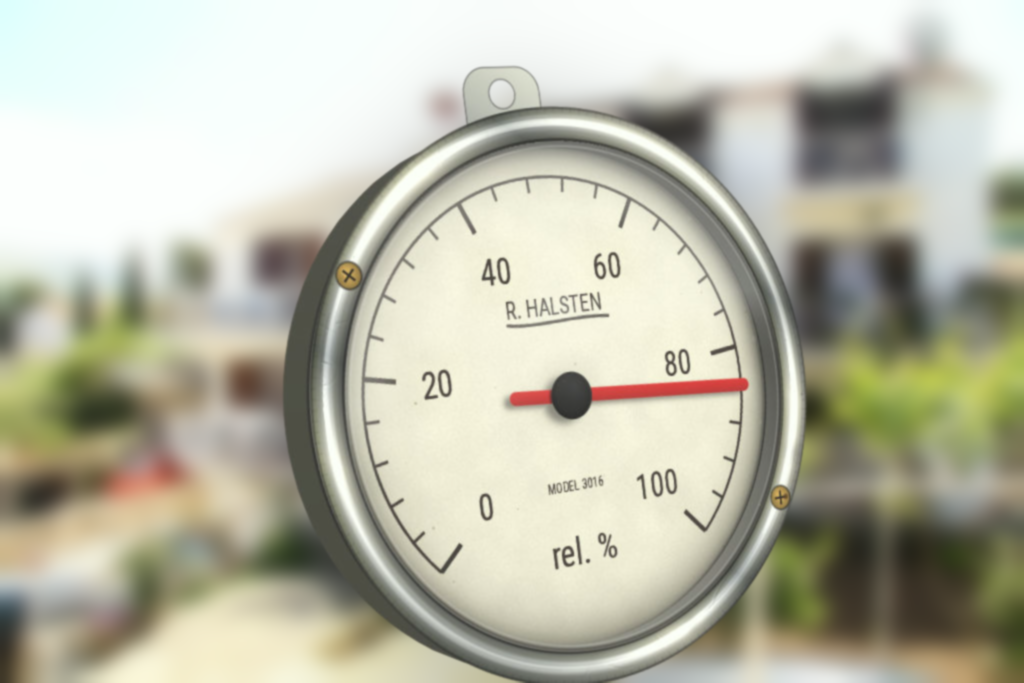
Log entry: 84
